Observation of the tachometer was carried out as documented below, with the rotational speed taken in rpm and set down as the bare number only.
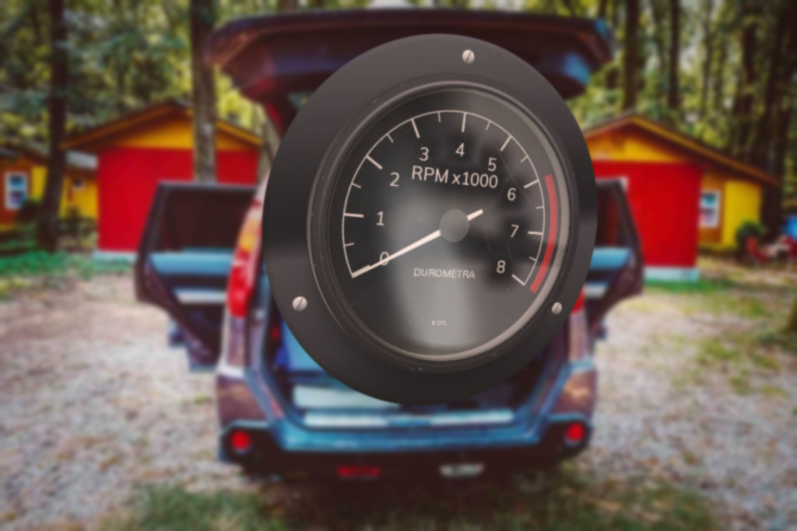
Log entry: 0
